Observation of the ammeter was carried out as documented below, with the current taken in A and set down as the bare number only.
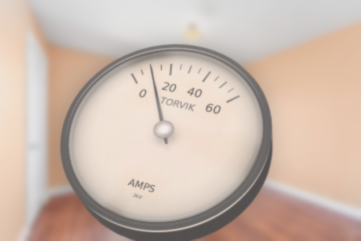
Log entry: 10
